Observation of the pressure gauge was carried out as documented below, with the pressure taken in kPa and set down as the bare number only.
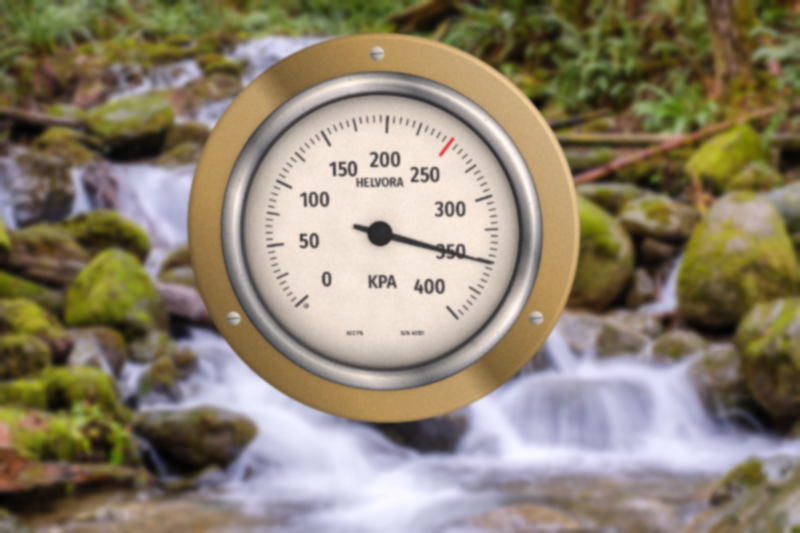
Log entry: 350
